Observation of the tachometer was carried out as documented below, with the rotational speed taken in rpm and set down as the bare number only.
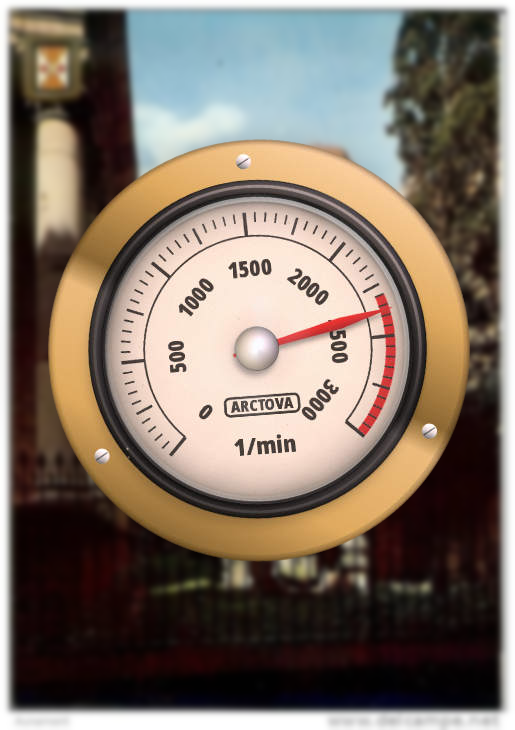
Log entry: 2375
